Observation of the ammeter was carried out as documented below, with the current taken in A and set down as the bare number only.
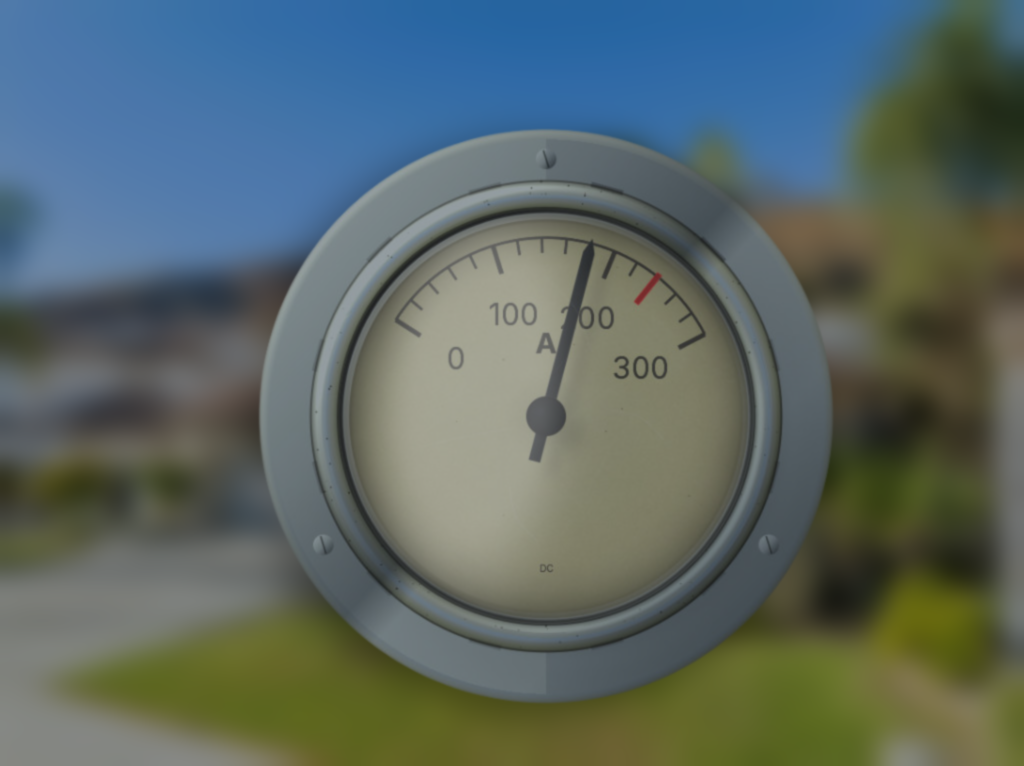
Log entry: 180
